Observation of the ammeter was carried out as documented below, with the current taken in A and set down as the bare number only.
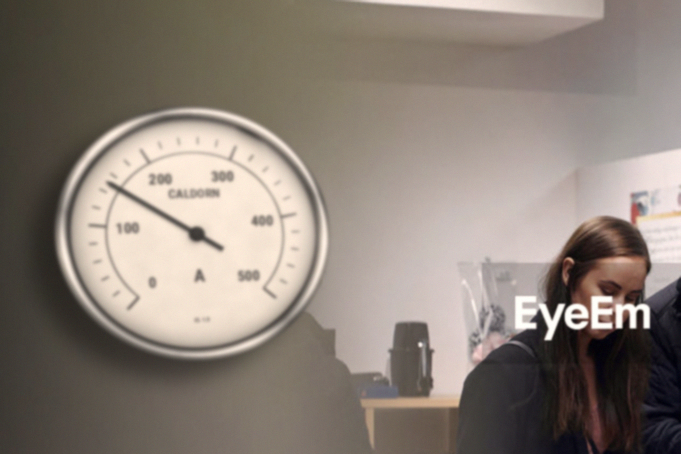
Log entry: 150
